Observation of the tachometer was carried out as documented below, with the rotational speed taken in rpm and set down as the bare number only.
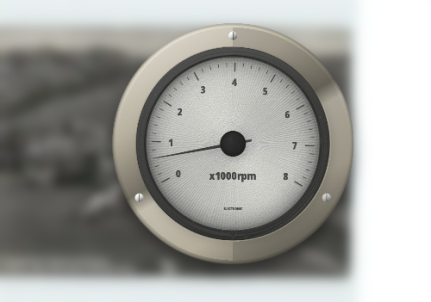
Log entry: 600
